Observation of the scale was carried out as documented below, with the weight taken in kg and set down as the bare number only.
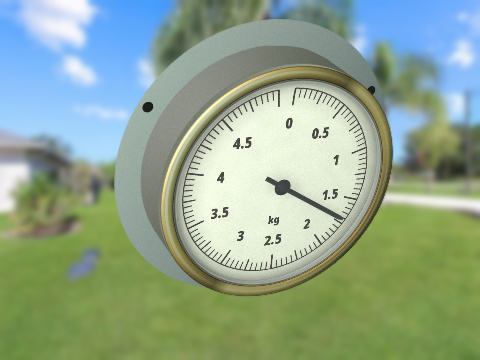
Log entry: 1.7
